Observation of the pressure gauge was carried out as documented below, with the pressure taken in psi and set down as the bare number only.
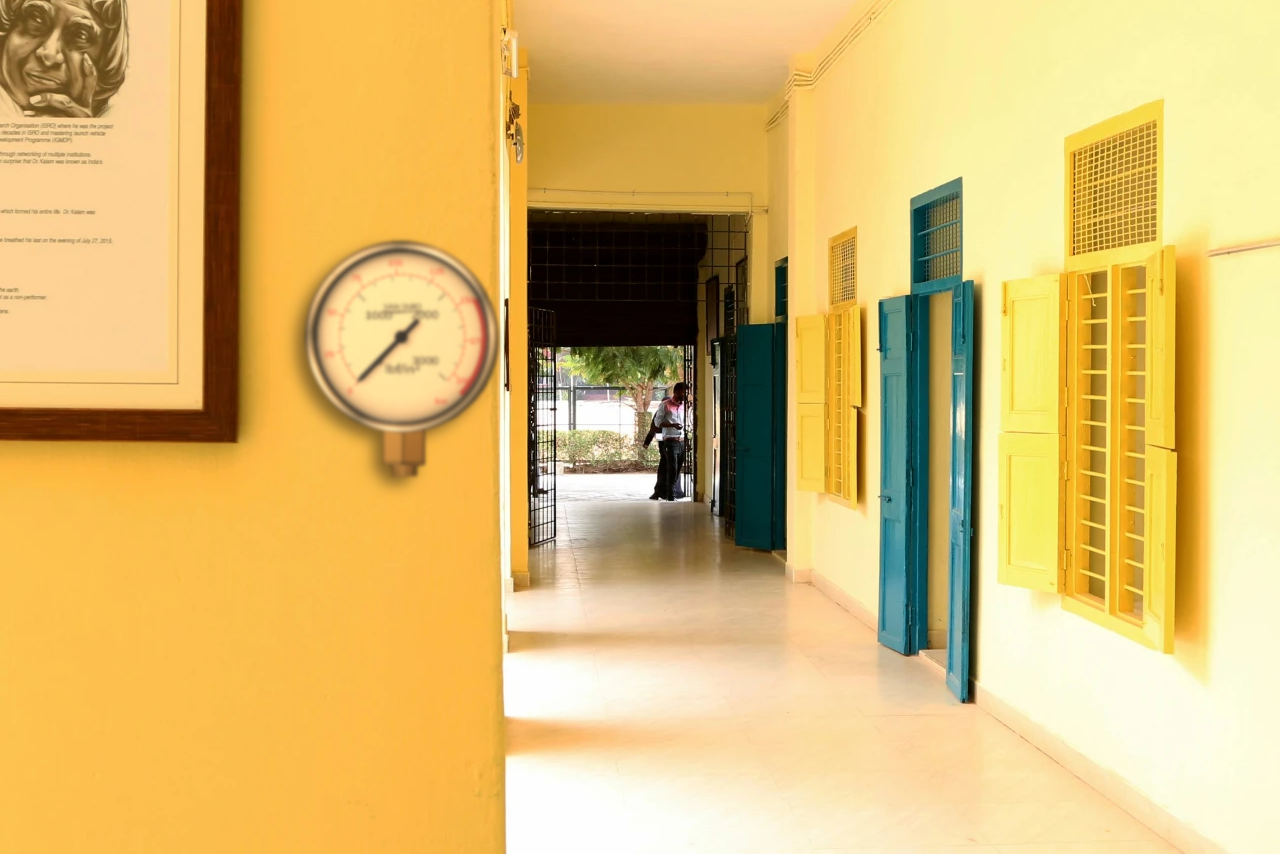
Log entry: 0
